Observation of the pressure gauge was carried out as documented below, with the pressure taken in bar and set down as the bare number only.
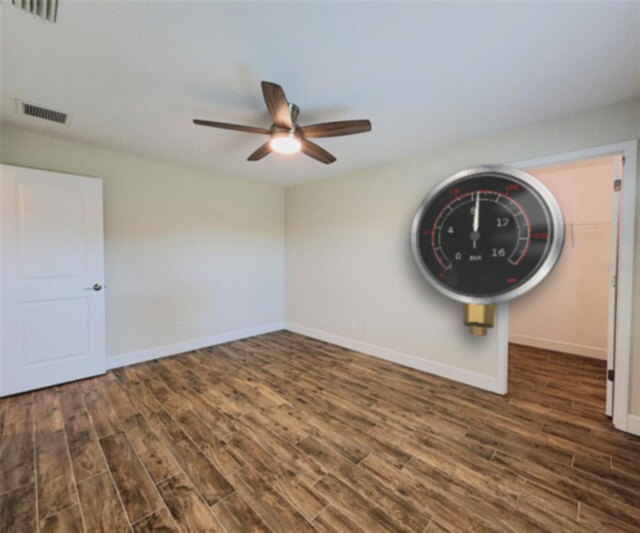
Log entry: 8.5
